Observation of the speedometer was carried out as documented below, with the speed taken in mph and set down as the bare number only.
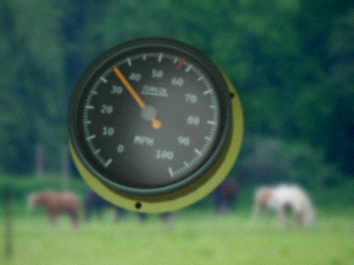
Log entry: 35
